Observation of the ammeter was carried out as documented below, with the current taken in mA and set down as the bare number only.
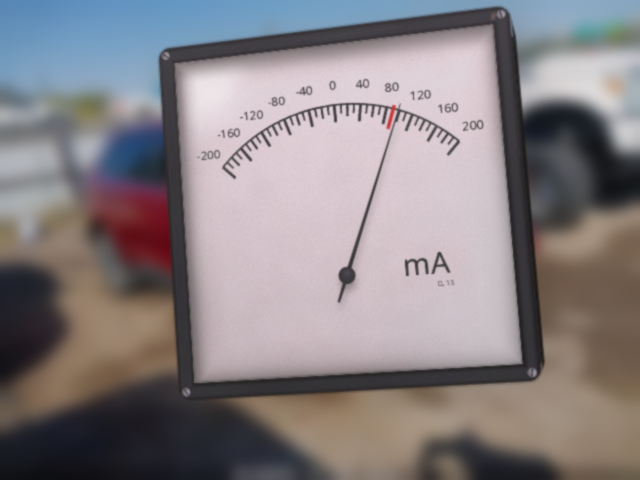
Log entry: 100
